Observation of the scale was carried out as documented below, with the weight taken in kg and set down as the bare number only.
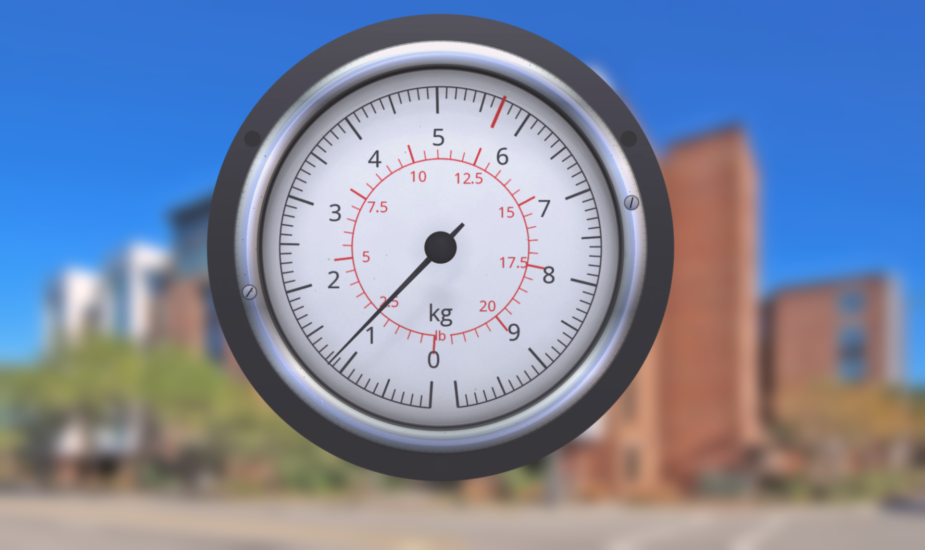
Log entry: 1.15
